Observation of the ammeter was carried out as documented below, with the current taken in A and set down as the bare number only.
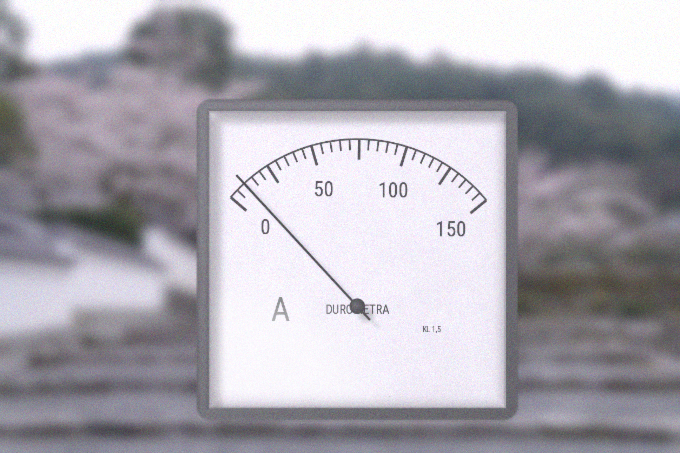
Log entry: 10
